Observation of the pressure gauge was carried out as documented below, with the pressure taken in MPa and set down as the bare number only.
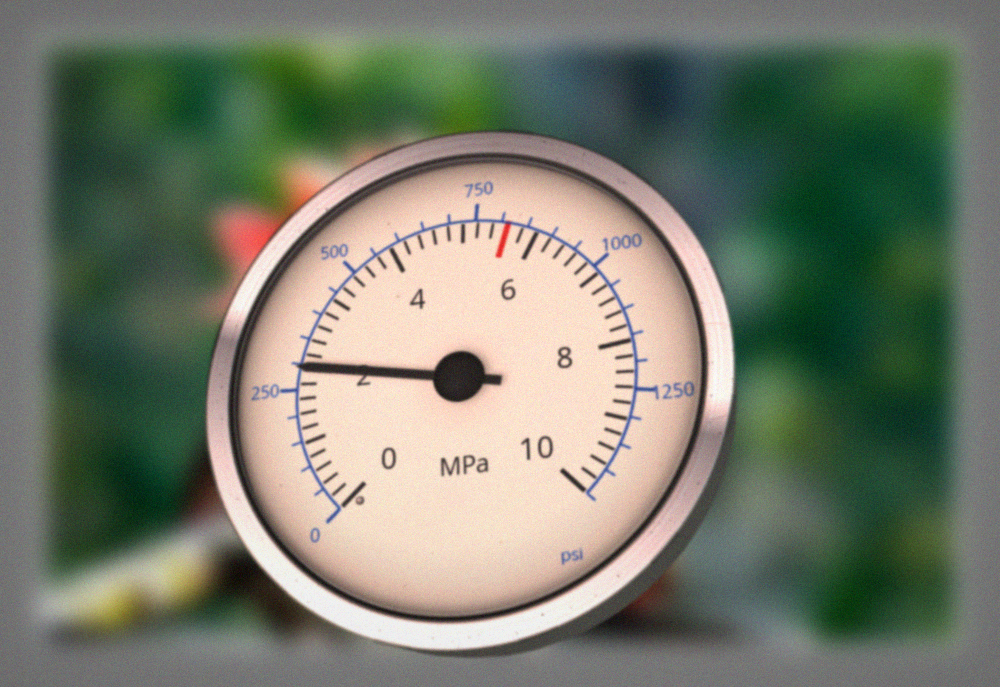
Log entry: 2
